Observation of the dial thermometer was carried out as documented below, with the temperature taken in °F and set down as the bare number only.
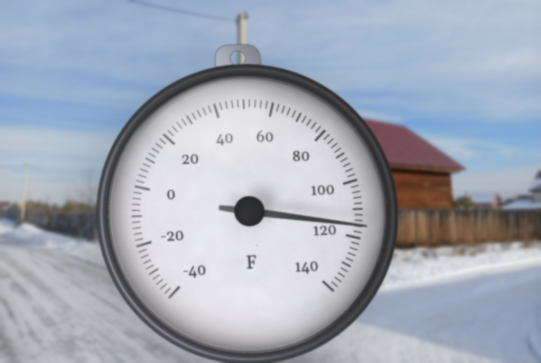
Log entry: 116
